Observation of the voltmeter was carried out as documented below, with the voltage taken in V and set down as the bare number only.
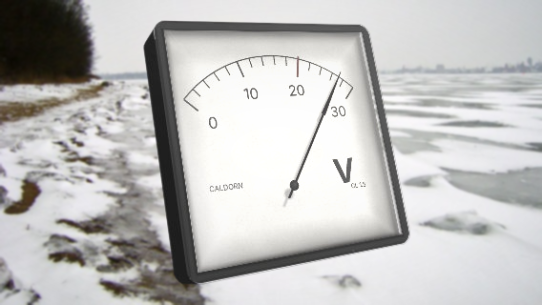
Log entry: 27
